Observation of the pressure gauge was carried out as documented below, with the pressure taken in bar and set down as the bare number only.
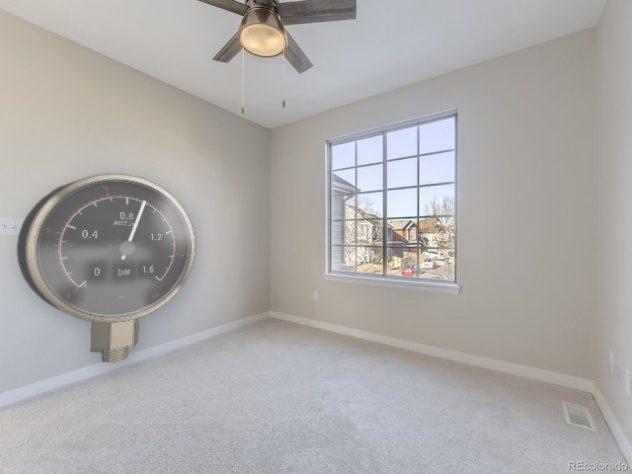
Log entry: 0.9
